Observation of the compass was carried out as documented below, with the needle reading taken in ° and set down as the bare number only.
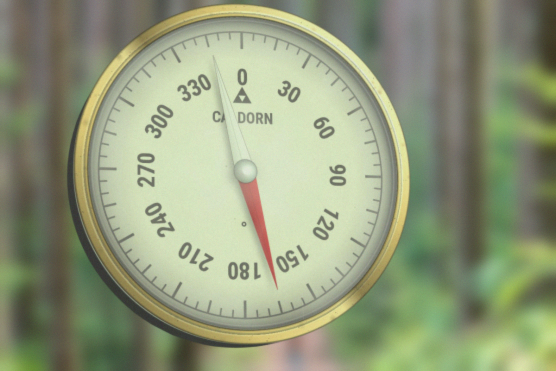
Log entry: 165
